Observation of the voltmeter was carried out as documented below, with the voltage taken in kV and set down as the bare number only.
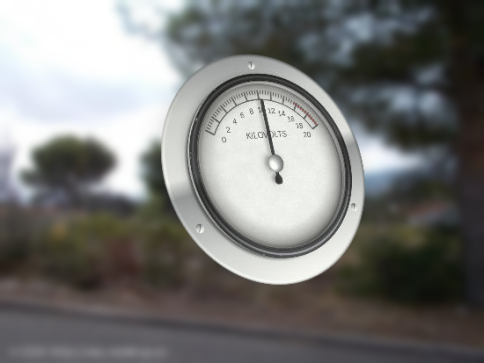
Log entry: 10
